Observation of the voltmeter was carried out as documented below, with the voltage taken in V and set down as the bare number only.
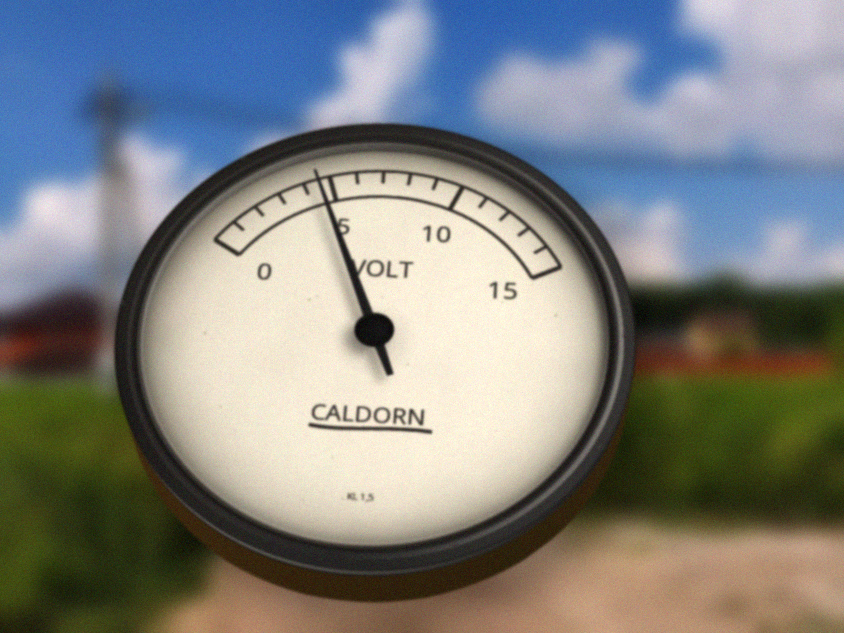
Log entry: 4.5
